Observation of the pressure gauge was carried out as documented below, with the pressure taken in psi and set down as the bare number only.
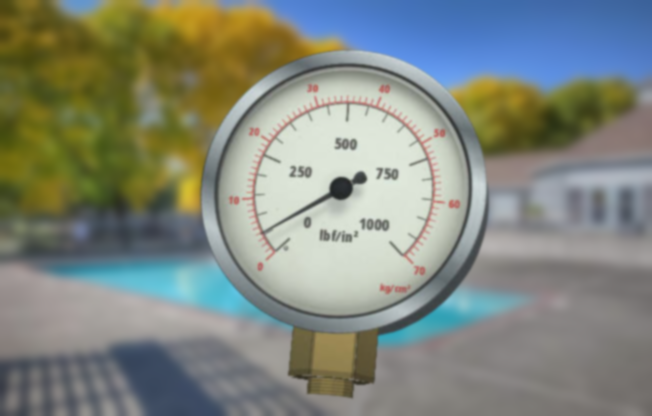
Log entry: 50
